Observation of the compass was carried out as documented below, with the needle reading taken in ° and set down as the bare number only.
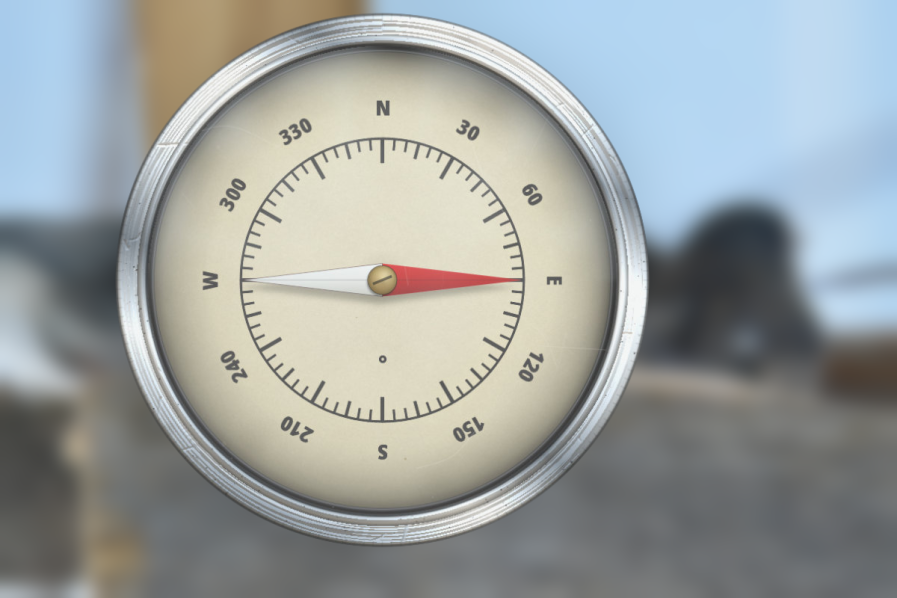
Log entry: 90
